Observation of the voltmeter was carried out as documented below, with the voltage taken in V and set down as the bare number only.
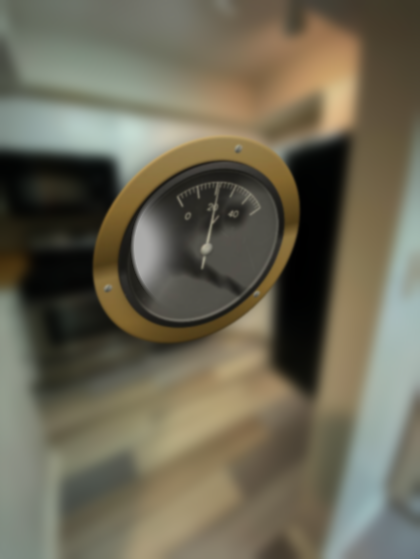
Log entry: 20
